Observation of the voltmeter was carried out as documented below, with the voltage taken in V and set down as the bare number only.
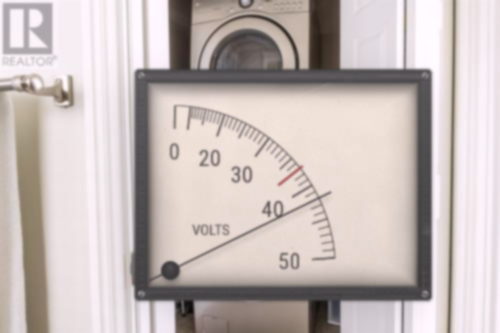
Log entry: 42
